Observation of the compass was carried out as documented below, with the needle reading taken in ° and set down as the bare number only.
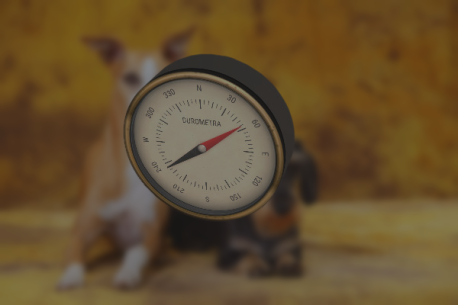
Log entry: 55
